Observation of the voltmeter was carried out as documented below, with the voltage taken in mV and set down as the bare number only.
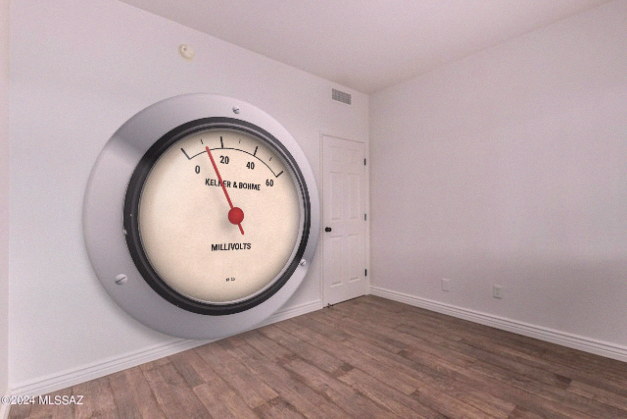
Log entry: 10
